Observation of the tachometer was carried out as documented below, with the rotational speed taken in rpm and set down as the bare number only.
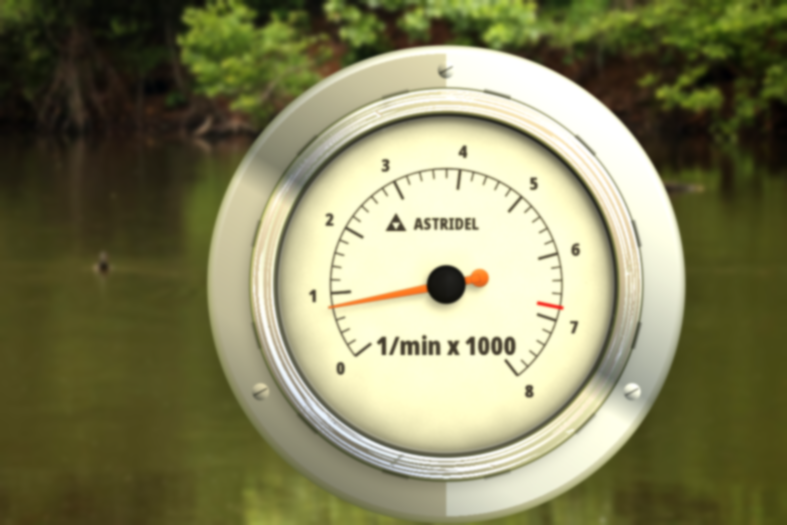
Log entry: 800
